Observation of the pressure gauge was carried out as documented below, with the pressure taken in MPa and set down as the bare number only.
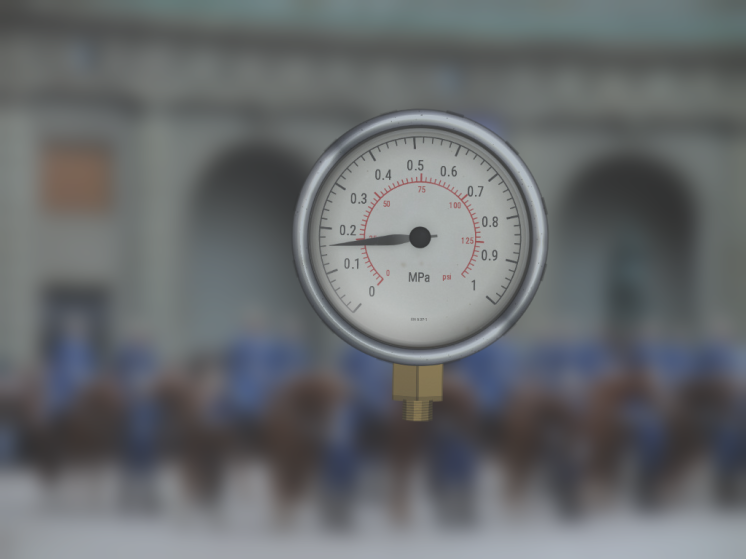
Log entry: 0.16
